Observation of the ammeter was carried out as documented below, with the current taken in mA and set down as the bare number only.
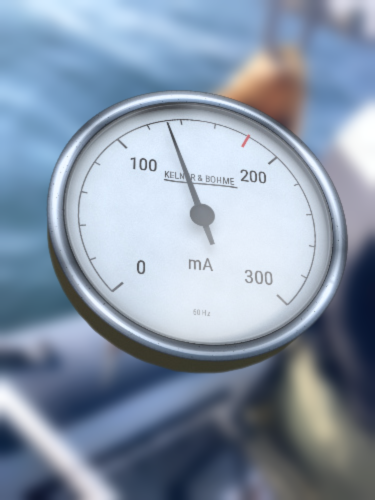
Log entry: 130
